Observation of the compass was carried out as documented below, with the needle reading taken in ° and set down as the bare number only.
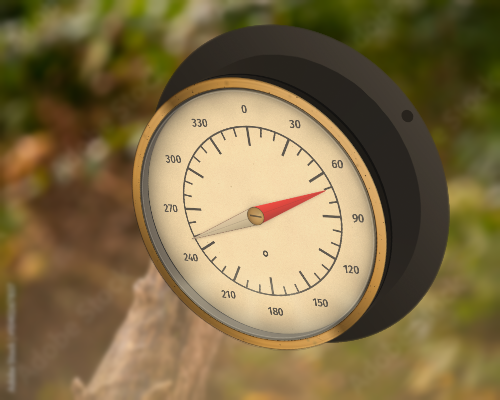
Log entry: 70
